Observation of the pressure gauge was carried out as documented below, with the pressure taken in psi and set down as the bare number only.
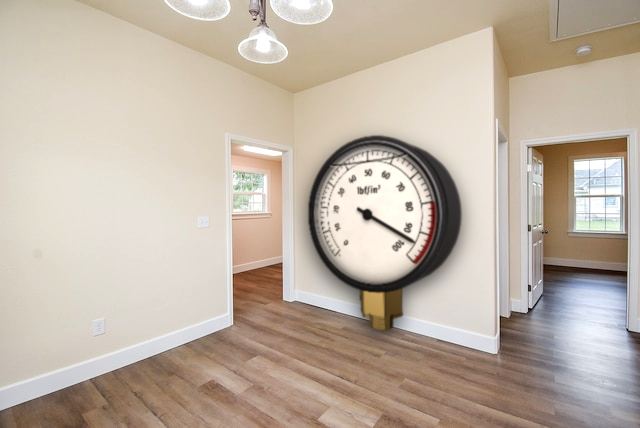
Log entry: 94
